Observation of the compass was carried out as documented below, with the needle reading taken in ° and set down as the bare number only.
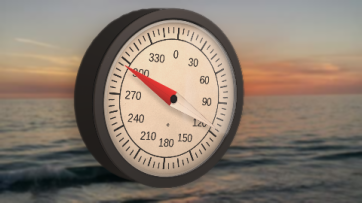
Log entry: 295
